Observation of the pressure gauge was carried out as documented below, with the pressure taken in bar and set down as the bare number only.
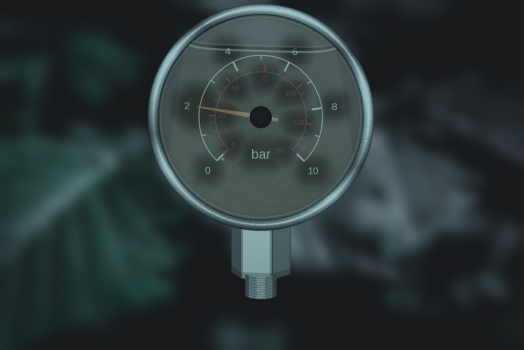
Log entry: 2
